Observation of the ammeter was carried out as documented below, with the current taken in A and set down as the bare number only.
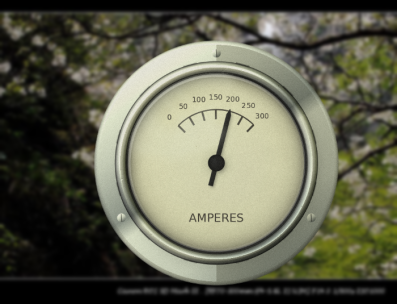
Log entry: 200
